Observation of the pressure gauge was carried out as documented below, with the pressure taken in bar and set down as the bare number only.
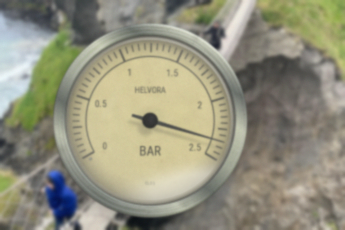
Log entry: 2.35
